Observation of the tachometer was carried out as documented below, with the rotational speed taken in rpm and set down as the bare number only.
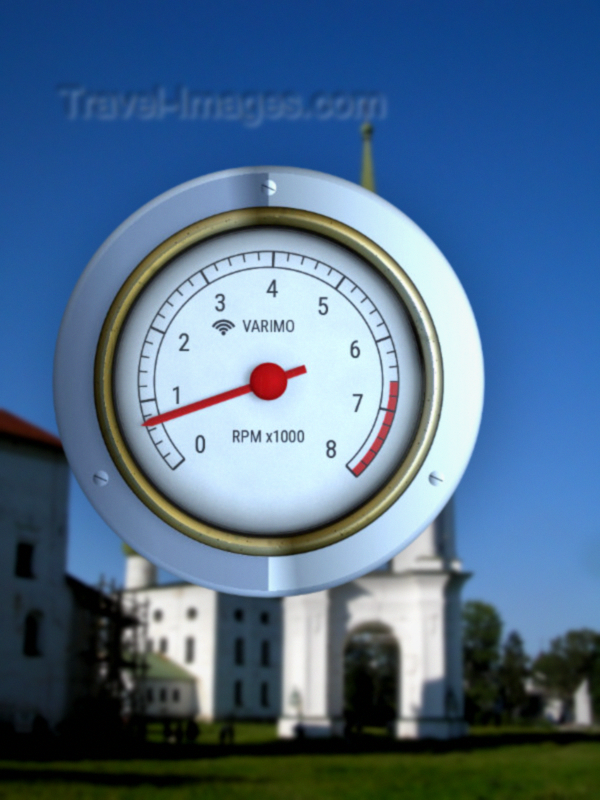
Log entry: 700
